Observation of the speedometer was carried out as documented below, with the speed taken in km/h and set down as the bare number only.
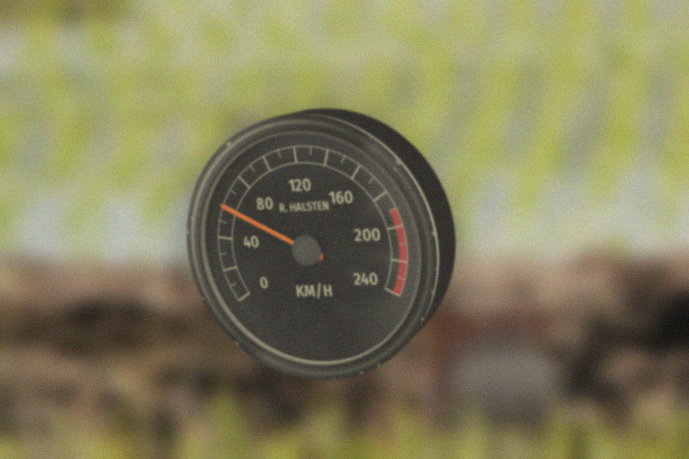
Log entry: 60
